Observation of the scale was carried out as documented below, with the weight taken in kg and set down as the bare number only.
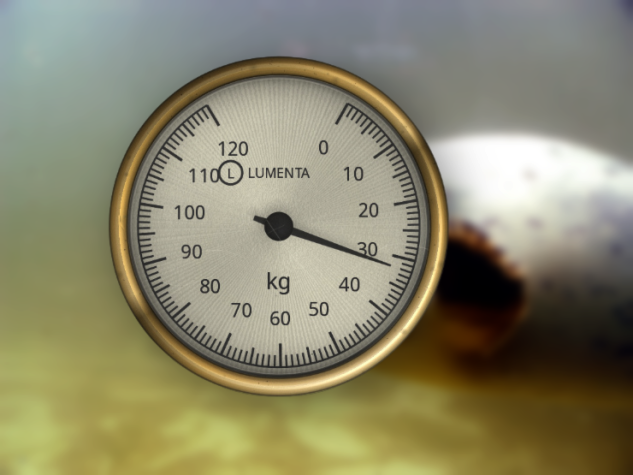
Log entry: 32
